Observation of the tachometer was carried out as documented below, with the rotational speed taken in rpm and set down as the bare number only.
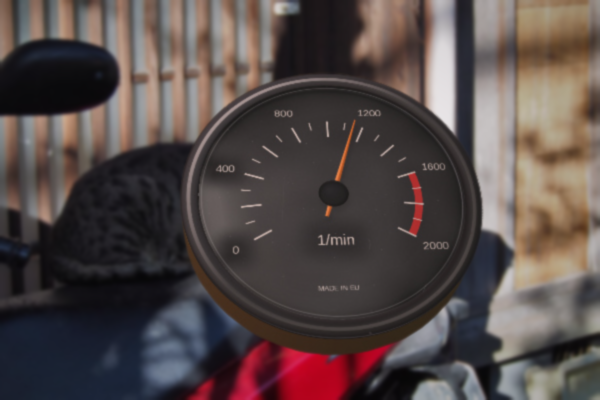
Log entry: 1150
